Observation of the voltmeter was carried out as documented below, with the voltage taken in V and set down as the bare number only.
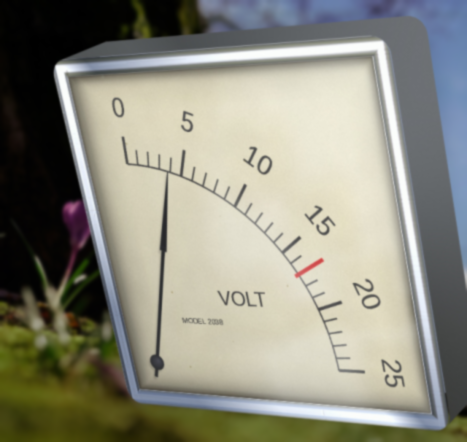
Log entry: 4
